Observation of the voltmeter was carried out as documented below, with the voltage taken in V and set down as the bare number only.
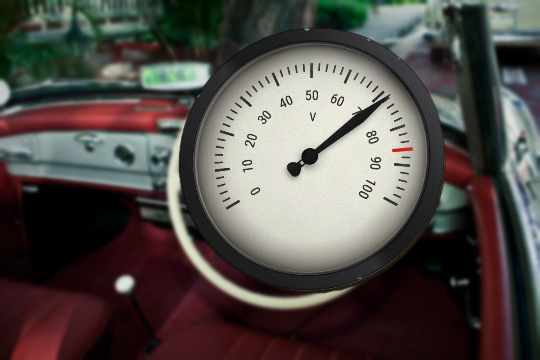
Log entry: 72
